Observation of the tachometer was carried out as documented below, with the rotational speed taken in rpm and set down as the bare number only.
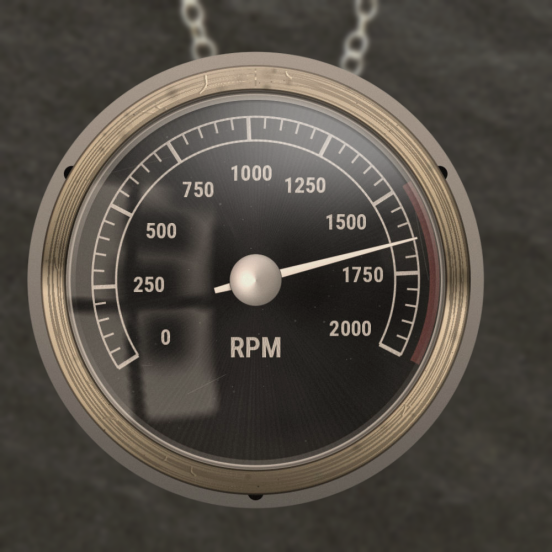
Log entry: 1650
